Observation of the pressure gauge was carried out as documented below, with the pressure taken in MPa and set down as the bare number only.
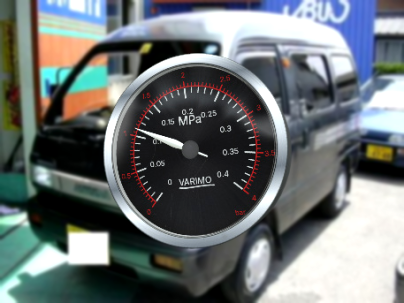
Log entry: 0.11
